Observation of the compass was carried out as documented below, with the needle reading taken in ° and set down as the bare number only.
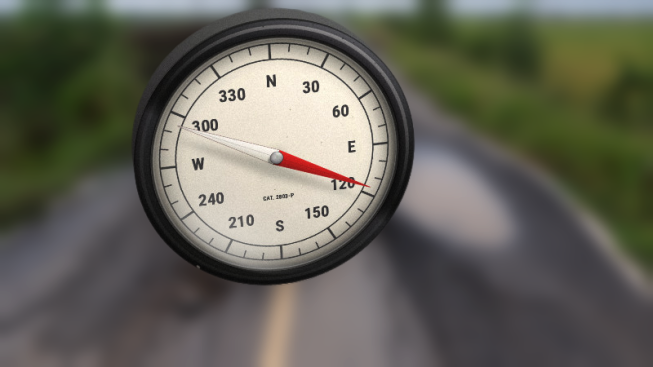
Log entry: 115
